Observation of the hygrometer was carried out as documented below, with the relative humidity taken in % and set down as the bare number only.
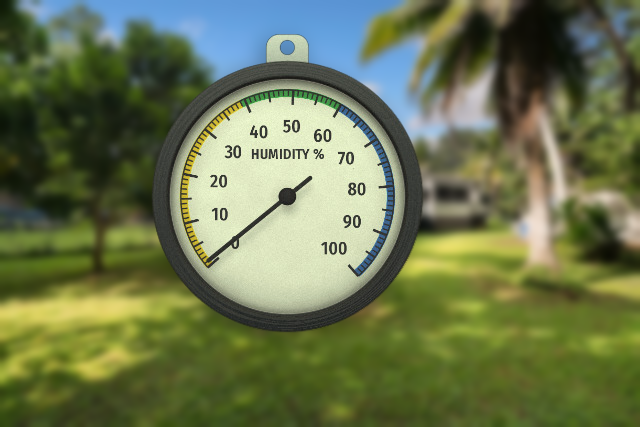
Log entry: 1
